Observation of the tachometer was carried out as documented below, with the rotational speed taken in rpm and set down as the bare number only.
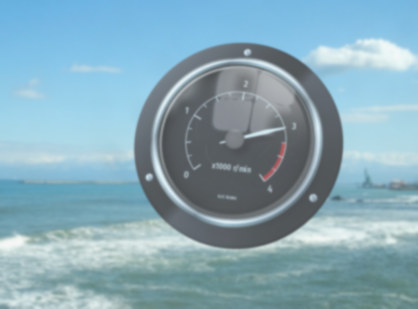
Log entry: 3000
